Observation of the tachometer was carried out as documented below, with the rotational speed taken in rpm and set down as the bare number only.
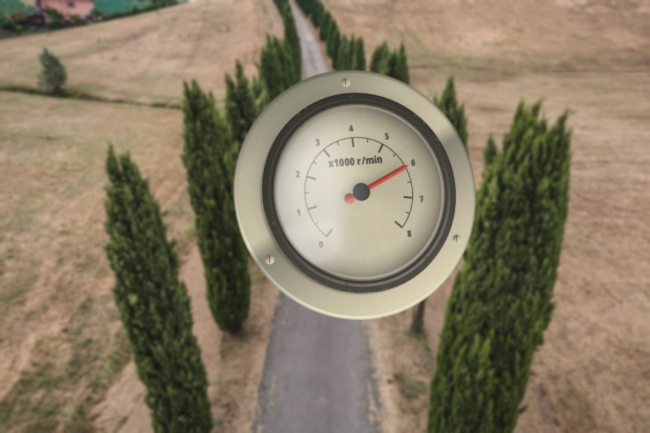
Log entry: 6000
